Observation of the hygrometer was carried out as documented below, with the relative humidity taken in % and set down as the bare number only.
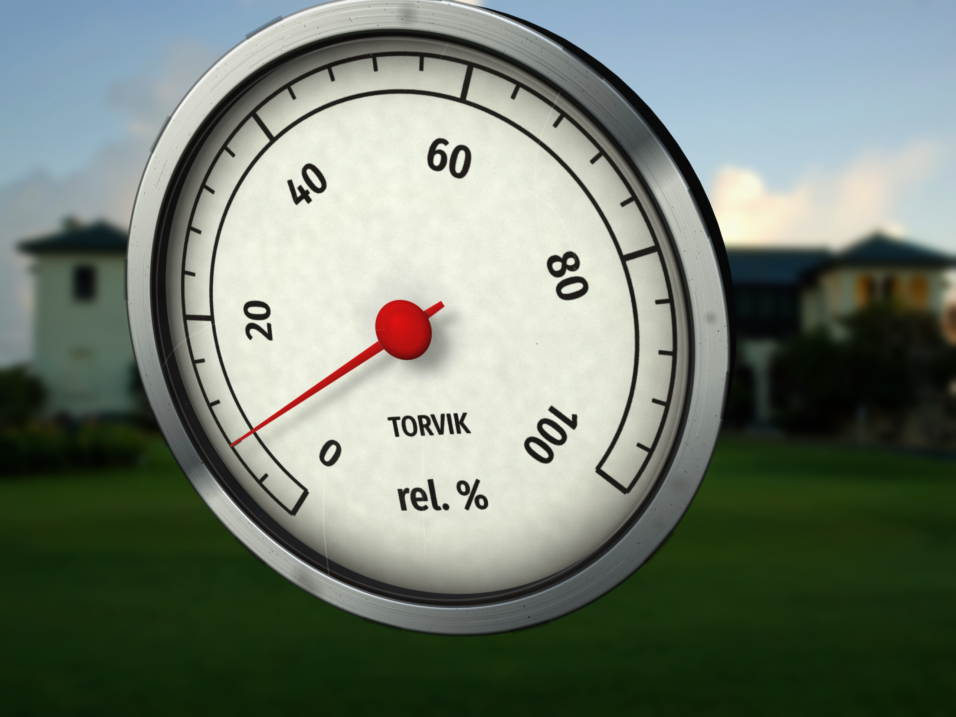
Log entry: 8
